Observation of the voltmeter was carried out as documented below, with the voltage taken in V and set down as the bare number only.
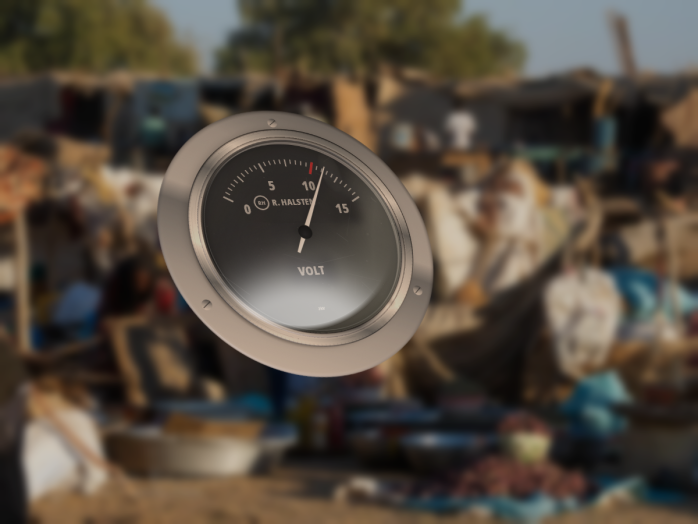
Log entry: 11
